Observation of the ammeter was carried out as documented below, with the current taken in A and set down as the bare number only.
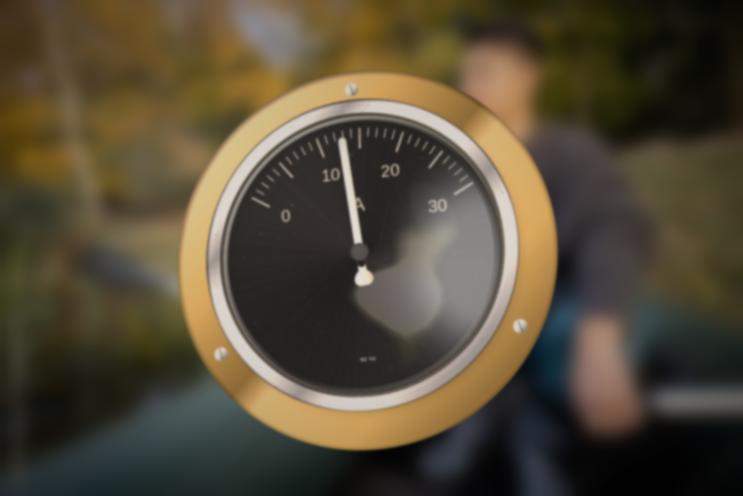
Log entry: 13
